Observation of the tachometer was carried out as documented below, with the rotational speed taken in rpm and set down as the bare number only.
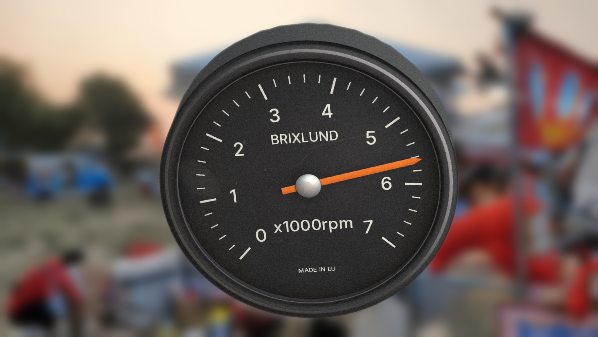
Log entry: 5600
